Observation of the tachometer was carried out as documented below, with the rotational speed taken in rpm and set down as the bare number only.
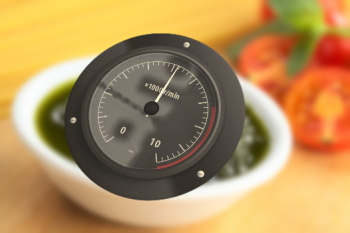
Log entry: 5200
